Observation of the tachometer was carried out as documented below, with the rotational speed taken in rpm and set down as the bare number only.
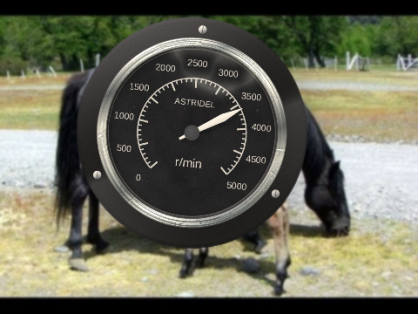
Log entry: 3600
